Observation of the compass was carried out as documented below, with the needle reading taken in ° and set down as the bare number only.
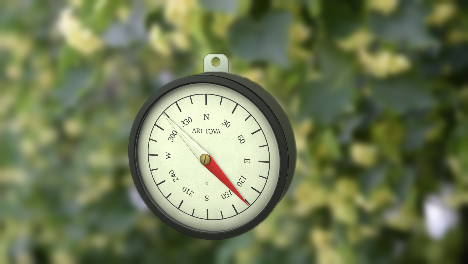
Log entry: 135
